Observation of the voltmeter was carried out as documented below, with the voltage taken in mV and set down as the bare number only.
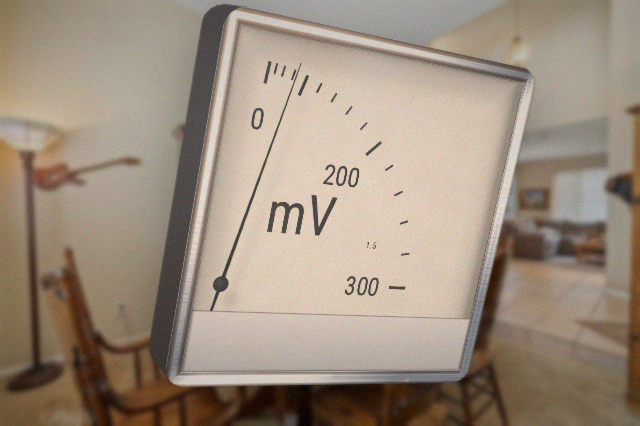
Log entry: 80
